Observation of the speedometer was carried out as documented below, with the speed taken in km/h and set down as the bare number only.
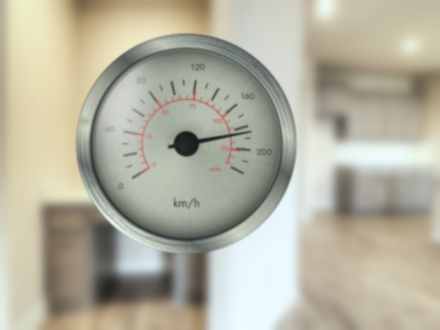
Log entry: 185
